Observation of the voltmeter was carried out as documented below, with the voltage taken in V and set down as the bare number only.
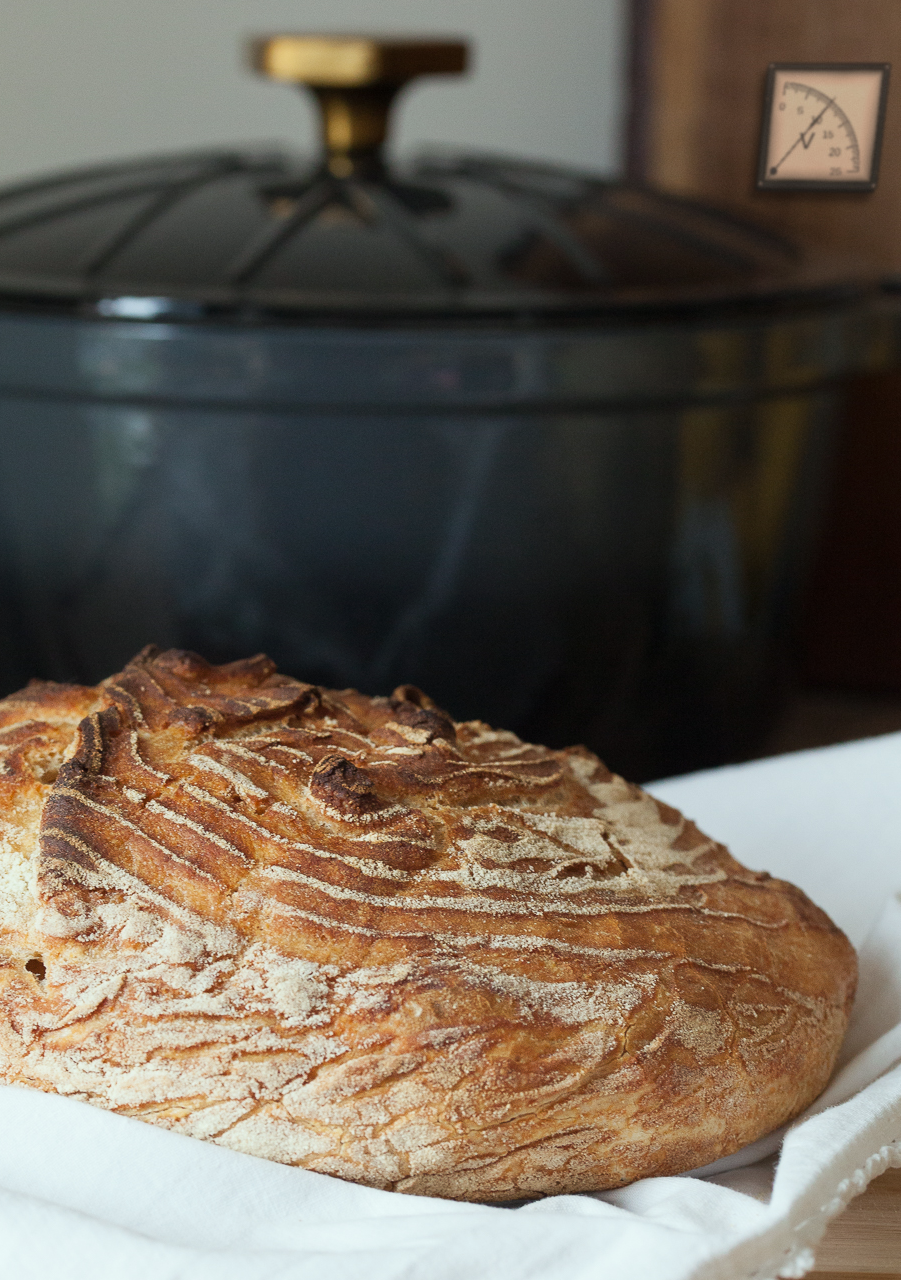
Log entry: 10
